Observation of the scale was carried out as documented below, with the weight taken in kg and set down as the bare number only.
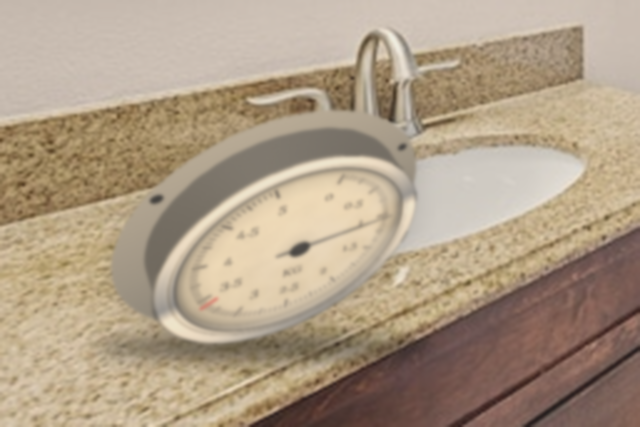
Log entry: 1
